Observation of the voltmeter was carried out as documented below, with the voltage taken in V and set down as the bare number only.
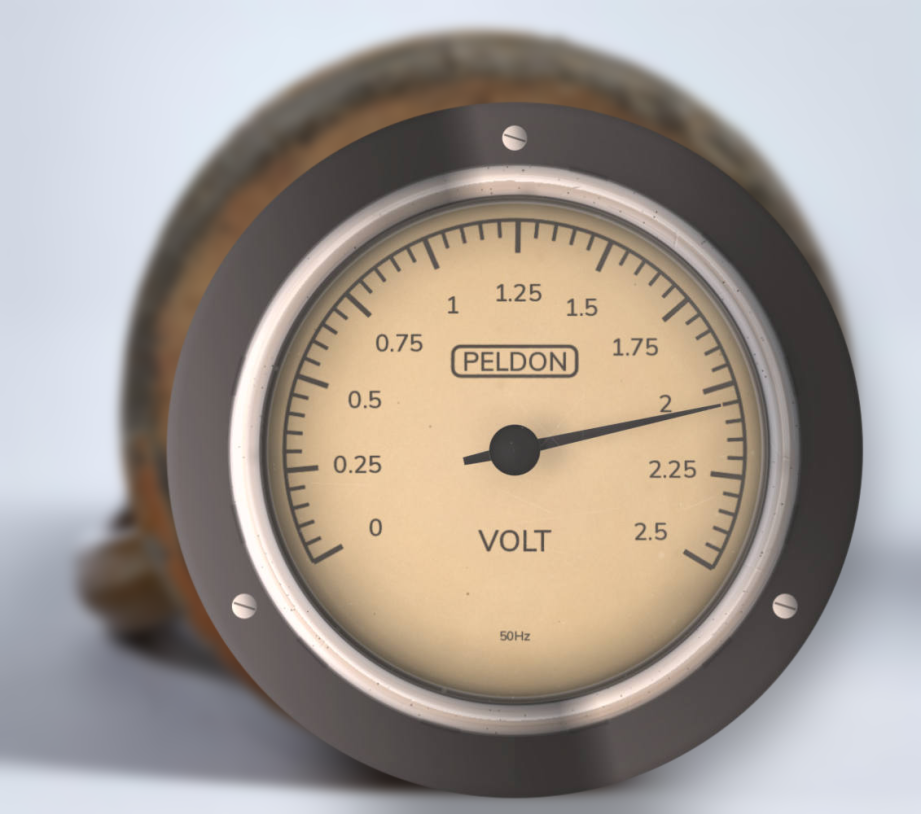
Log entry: 2.05
